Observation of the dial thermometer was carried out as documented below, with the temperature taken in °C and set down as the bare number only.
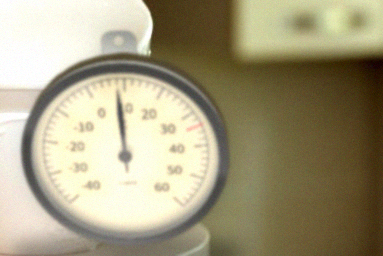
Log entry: 8
